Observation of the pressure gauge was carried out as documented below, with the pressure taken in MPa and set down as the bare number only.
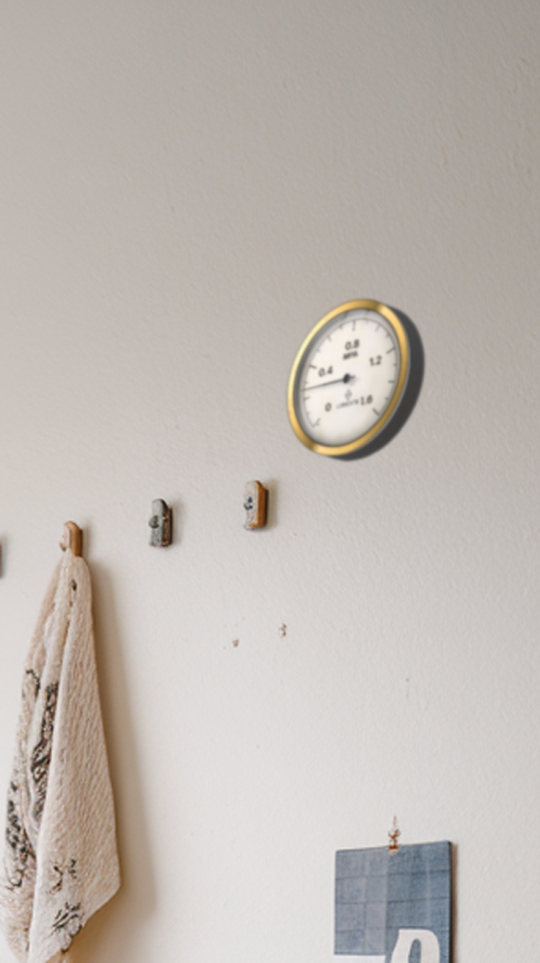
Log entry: 0.25
